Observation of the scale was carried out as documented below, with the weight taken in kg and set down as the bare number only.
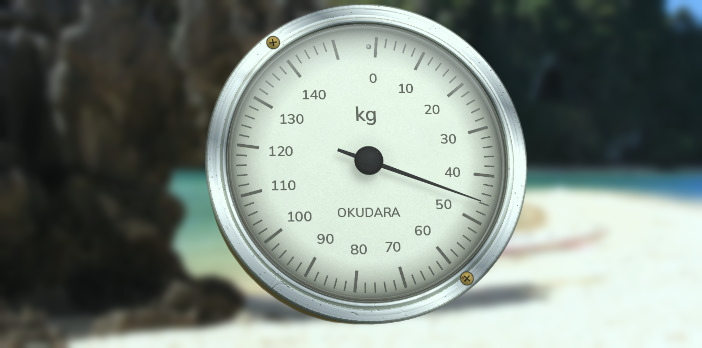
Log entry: 46
